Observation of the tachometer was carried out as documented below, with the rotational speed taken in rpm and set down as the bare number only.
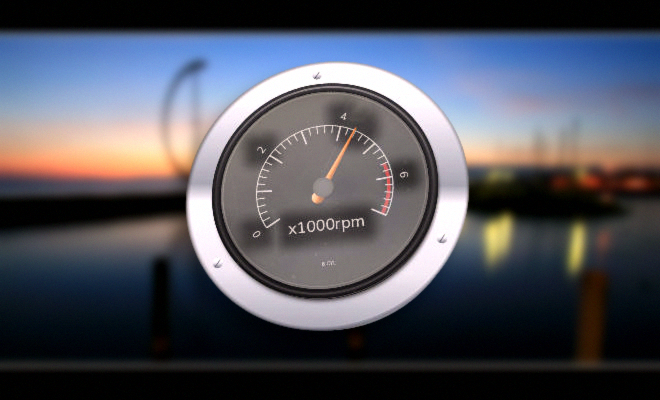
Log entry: 4400
